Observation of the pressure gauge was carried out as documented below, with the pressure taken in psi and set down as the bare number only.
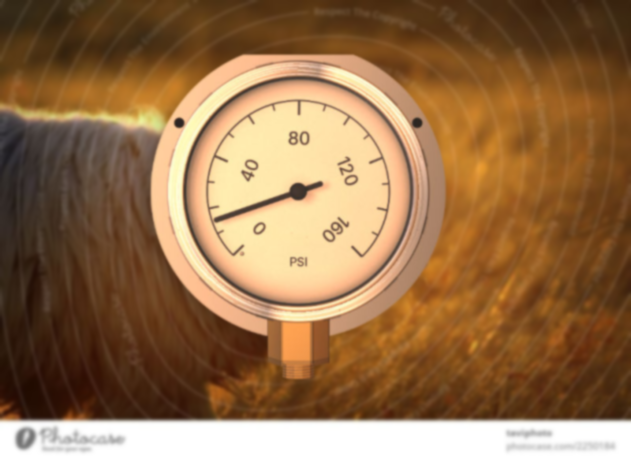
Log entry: 15
